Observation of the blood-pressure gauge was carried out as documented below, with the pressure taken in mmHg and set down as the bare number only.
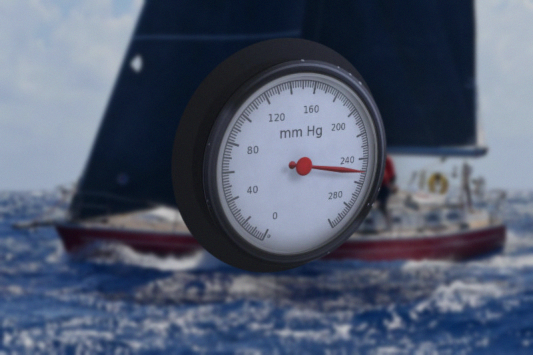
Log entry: 250
